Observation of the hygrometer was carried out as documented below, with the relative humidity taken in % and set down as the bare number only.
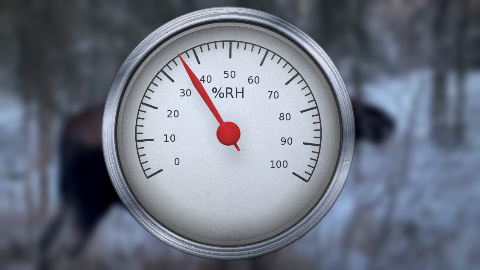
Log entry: 36
